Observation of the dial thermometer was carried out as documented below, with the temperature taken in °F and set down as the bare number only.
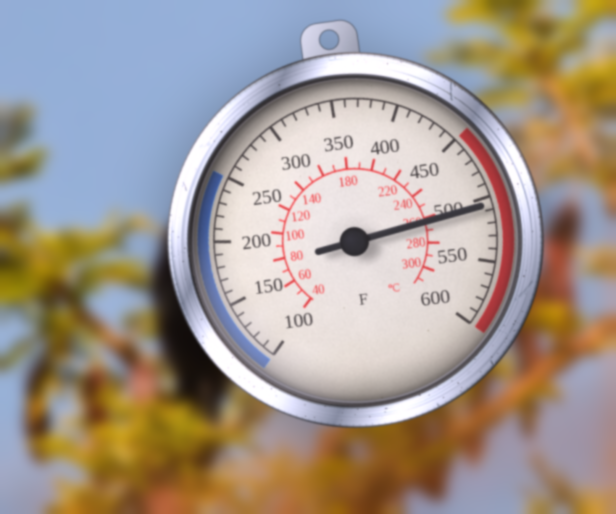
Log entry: 505
